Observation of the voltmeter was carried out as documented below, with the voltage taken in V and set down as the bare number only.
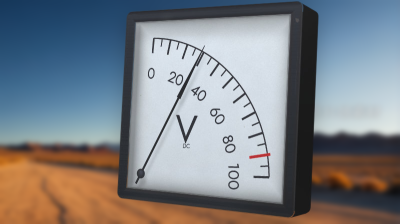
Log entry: 30
